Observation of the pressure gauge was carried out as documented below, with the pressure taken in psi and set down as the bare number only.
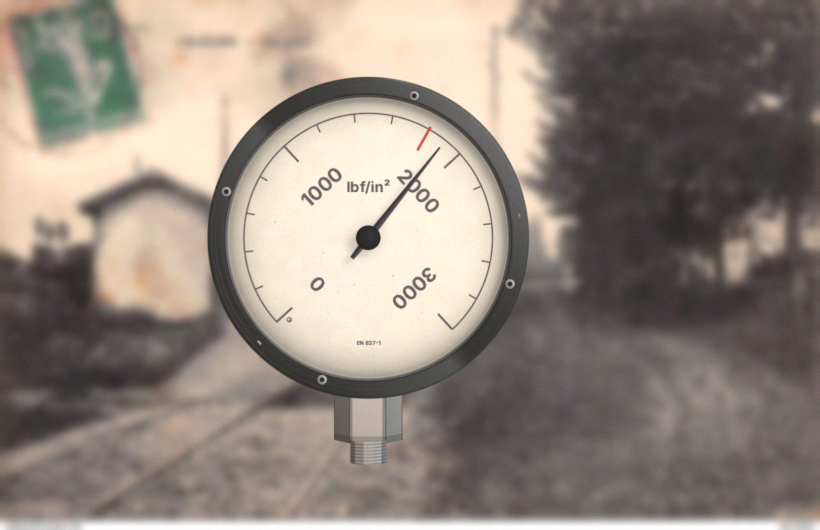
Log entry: 1900
